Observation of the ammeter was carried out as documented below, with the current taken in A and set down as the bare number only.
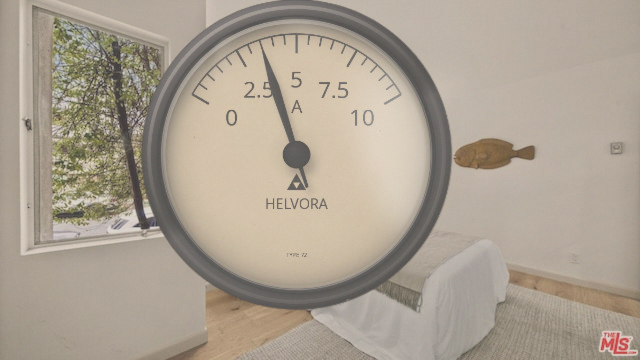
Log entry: 3.5
